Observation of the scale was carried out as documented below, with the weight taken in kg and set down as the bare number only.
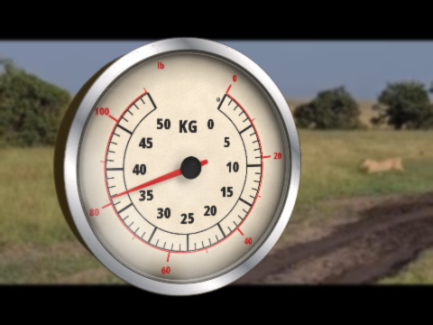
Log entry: 37
